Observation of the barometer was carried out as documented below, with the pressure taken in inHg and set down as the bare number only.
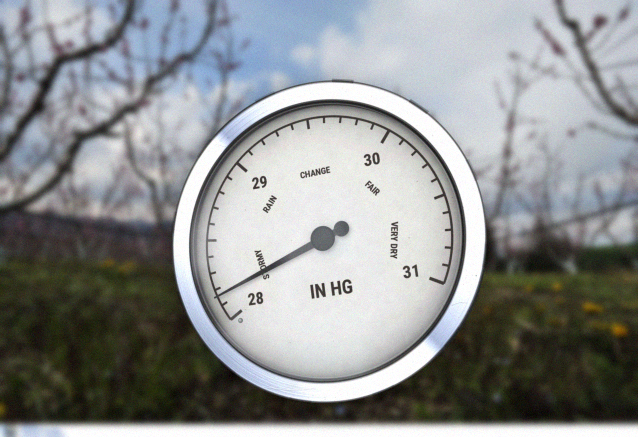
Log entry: 28.15
